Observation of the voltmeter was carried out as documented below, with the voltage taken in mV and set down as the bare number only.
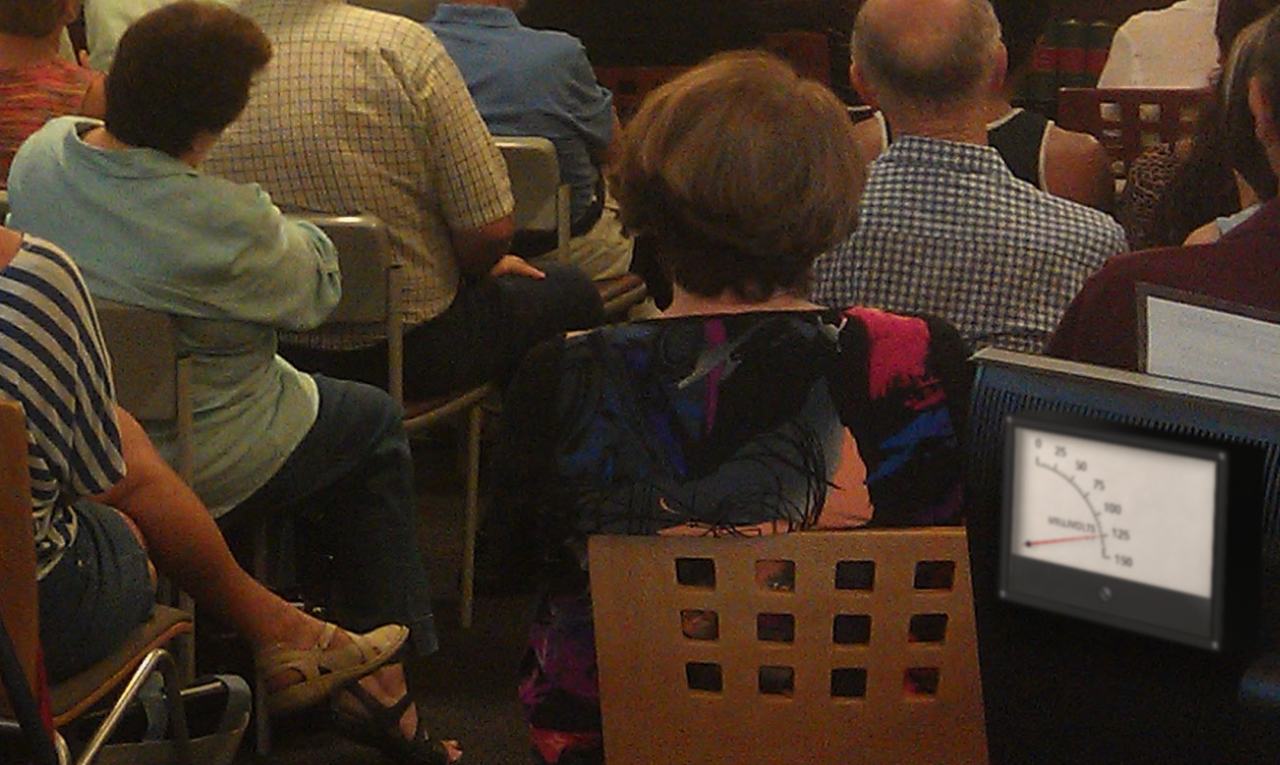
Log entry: 125
